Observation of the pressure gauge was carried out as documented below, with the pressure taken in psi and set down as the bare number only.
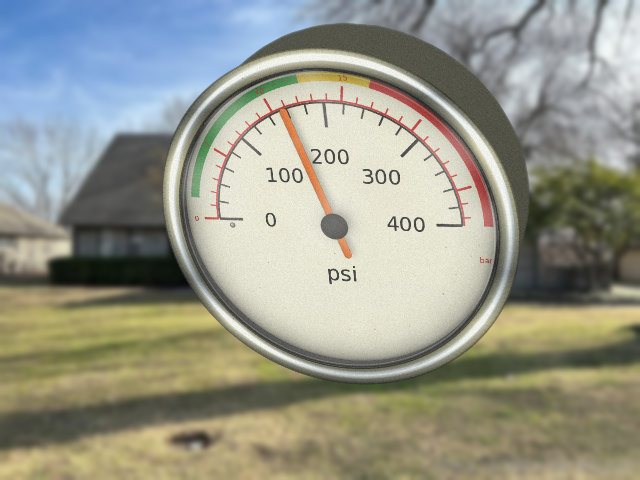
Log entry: 160
